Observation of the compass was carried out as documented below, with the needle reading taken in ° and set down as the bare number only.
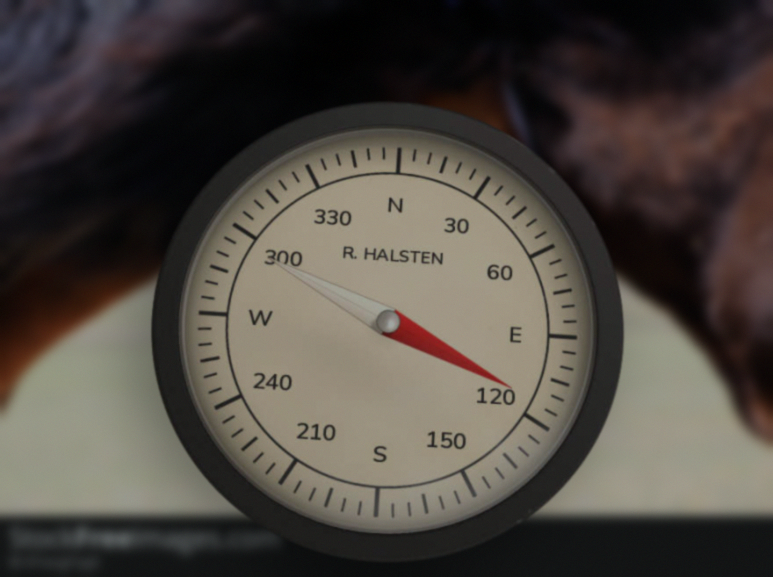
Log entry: 115
